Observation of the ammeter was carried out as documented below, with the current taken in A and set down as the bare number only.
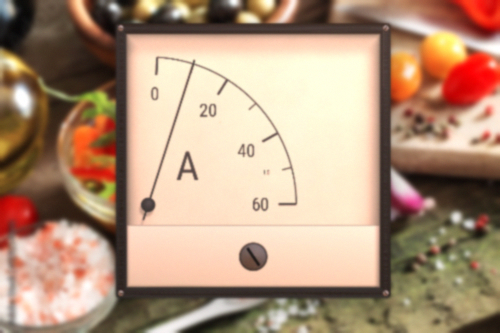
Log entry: 10
